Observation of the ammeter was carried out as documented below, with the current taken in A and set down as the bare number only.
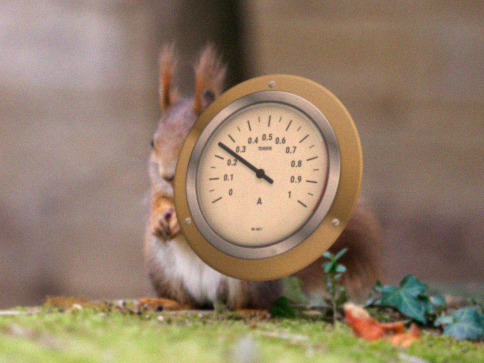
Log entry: 0.25
